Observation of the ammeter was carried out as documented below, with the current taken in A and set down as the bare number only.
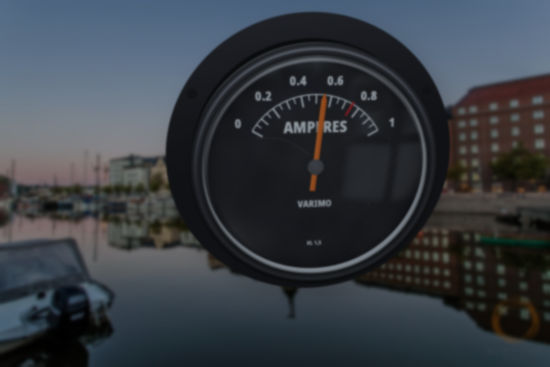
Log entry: 0.55
